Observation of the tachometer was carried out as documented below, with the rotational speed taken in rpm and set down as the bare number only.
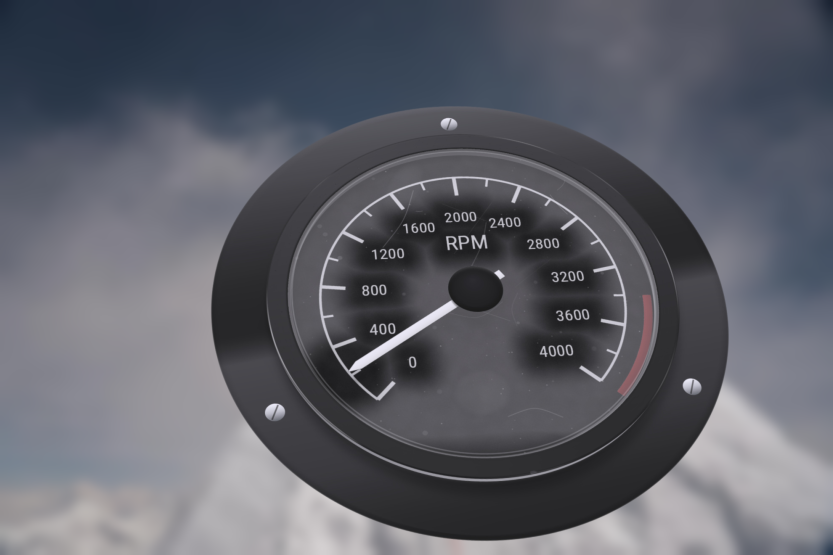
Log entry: 200
